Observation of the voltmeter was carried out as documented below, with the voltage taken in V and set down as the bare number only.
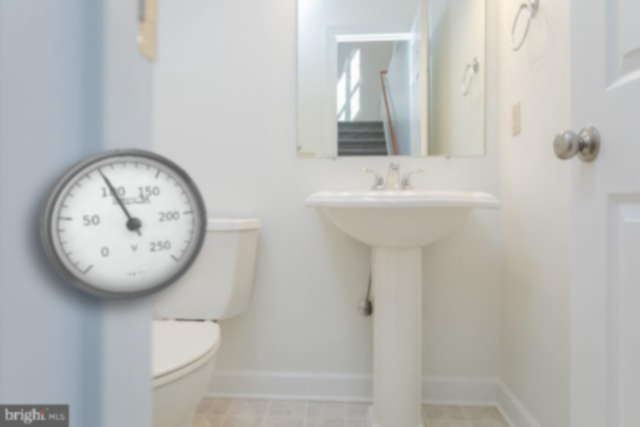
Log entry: 100
